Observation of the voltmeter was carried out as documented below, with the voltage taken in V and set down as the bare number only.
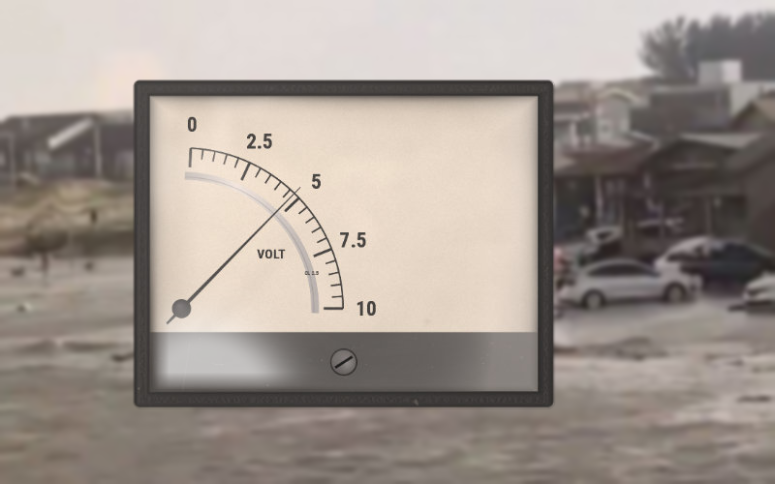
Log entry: 4.75
